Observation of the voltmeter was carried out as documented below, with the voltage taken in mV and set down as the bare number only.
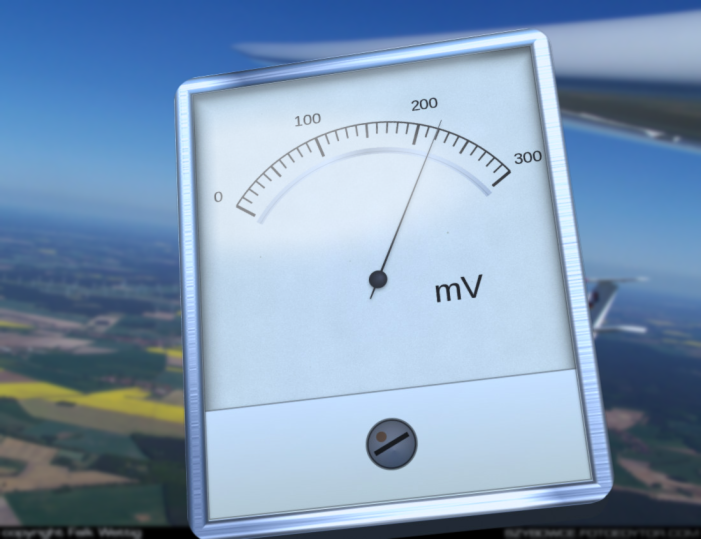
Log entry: 220
